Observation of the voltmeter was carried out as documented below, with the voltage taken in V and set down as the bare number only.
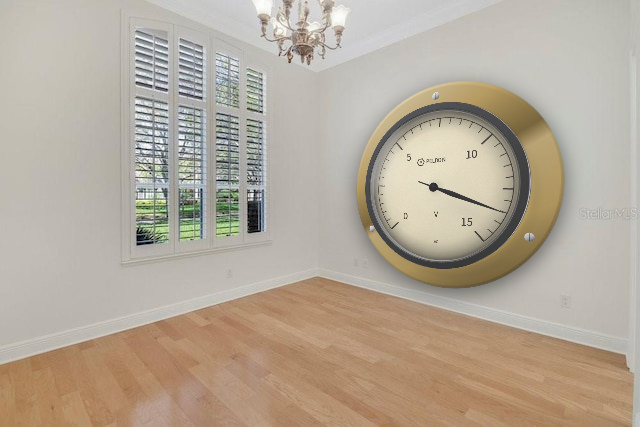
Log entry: 13.5
